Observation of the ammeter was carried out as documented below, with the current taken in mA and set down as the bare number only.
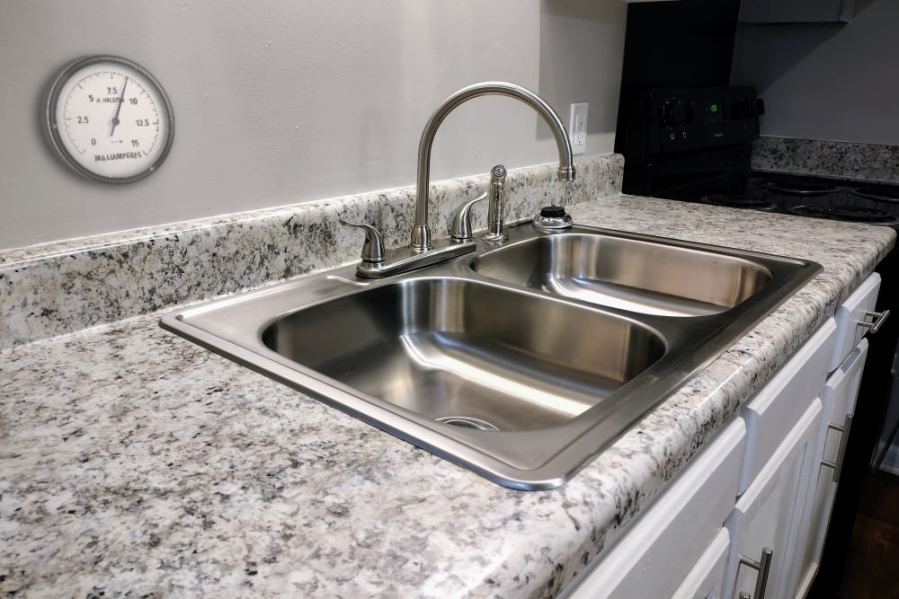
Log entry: 8.5
